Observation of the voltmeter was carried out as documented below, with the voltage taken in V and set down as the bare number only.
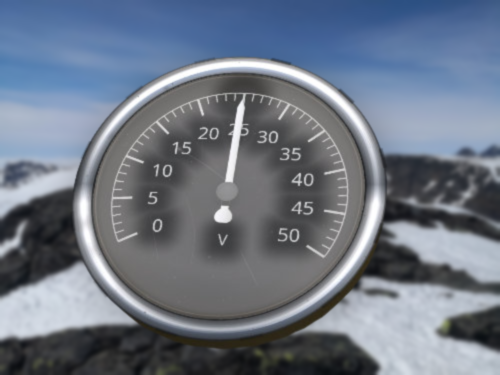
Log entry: 25
